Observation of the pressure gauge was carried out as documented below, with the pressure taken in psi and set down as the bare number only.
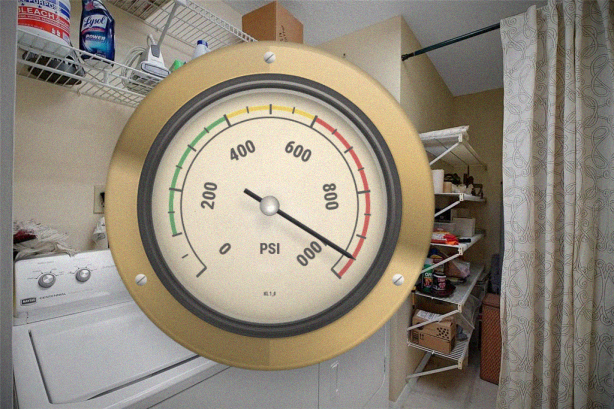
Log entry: 950
